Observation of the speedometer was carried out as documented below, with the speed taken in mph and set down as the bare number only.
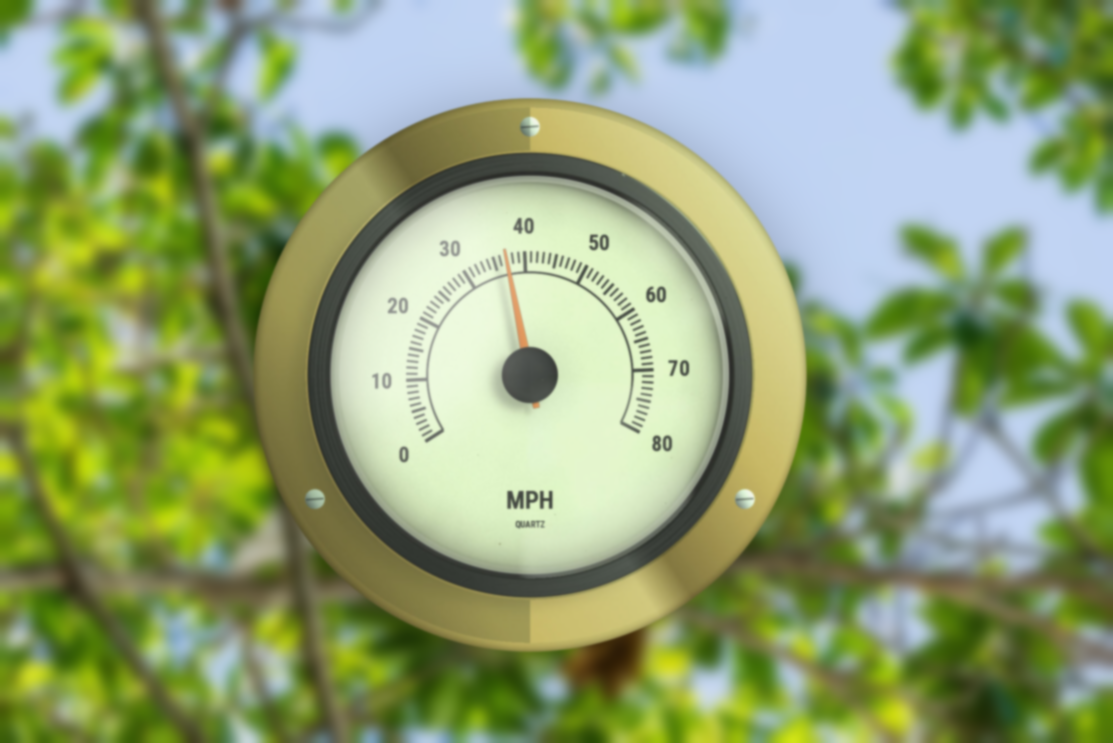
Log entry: 37
